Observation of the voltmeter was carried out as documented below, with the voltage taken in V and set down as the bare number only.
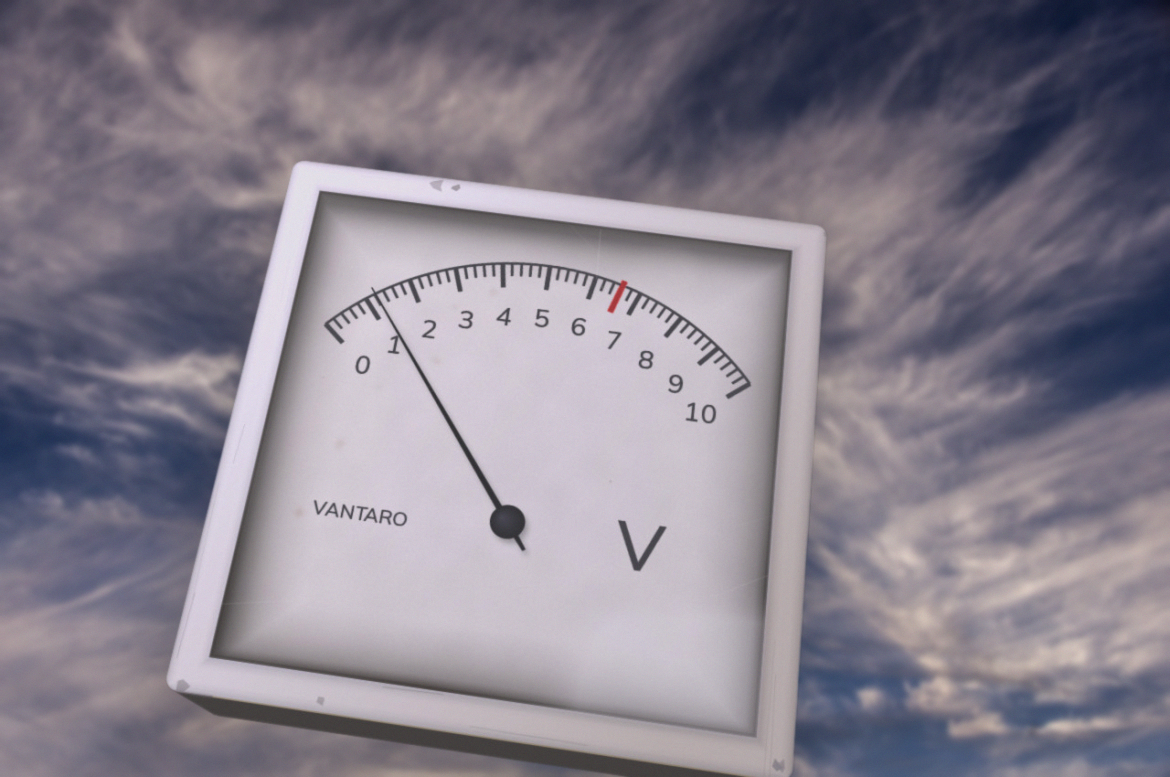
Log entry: 1.2
